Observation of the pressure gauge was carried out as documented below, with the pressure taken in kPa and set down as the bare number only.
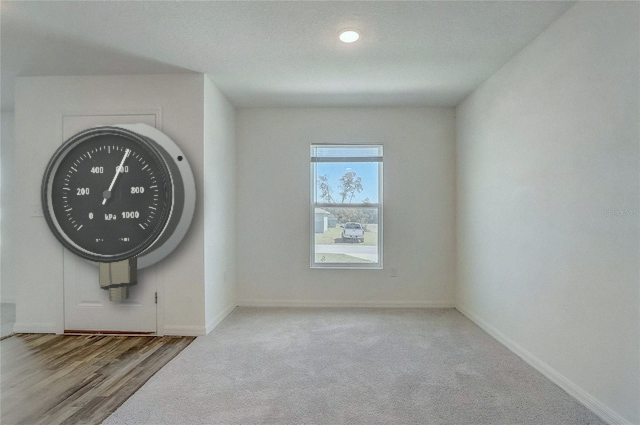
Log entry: 600
